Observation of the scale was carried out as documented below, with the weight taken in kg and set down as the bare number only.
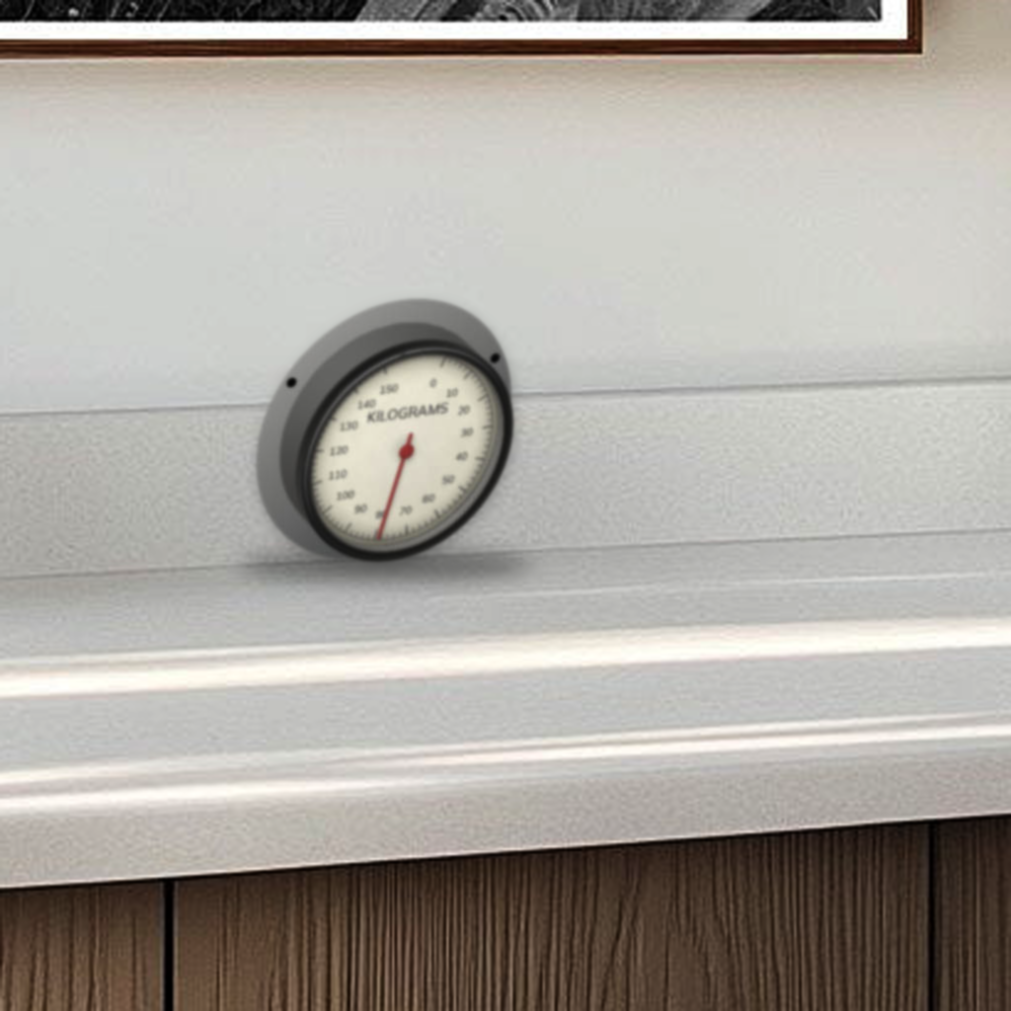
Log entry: 80
